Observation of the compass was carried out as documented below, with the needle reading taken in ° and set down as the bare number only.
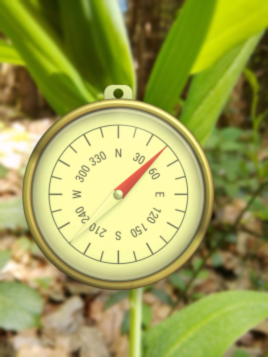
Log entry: 45
